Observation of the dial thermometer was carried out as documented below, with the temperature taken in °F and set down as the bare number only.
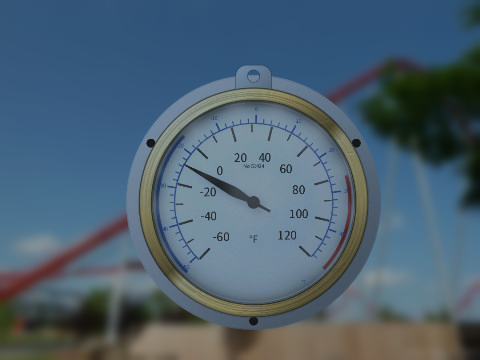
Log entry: -10
